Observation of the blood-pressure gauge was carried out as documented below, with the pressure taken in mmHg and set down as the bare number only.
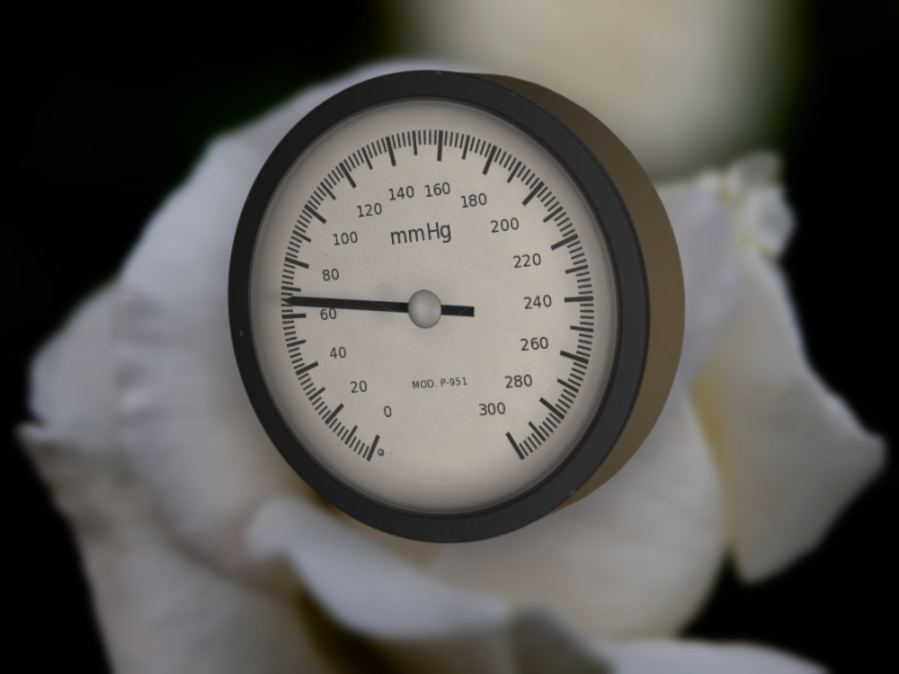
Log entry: 66
